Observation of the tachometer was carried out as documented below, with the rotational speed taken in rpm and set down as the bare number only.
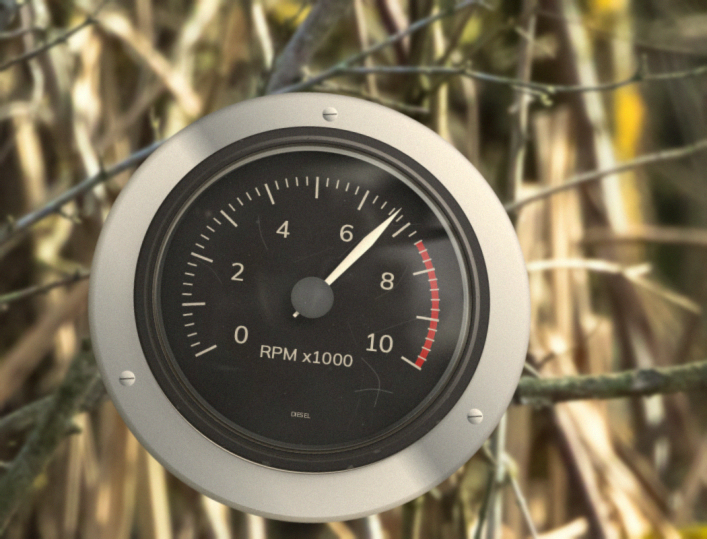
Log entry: 6700
